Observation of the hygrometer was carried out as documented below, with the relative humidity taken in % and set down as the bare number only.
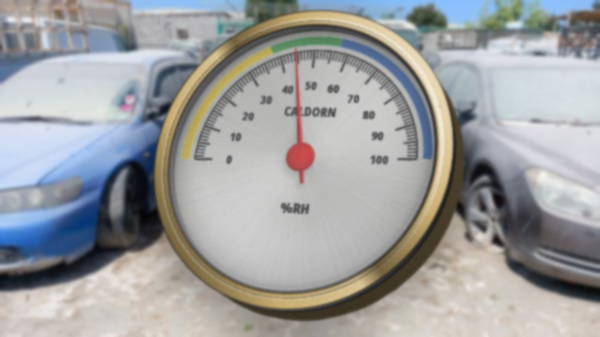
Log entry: 45
